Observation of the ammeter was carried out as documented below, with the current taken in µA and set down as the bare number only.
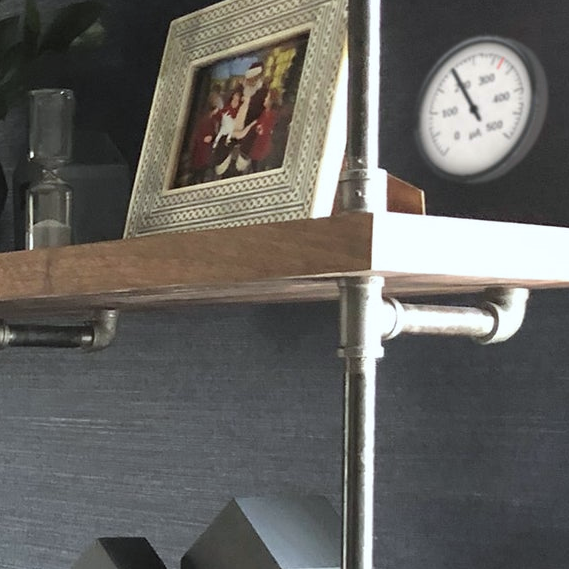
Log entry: 200
